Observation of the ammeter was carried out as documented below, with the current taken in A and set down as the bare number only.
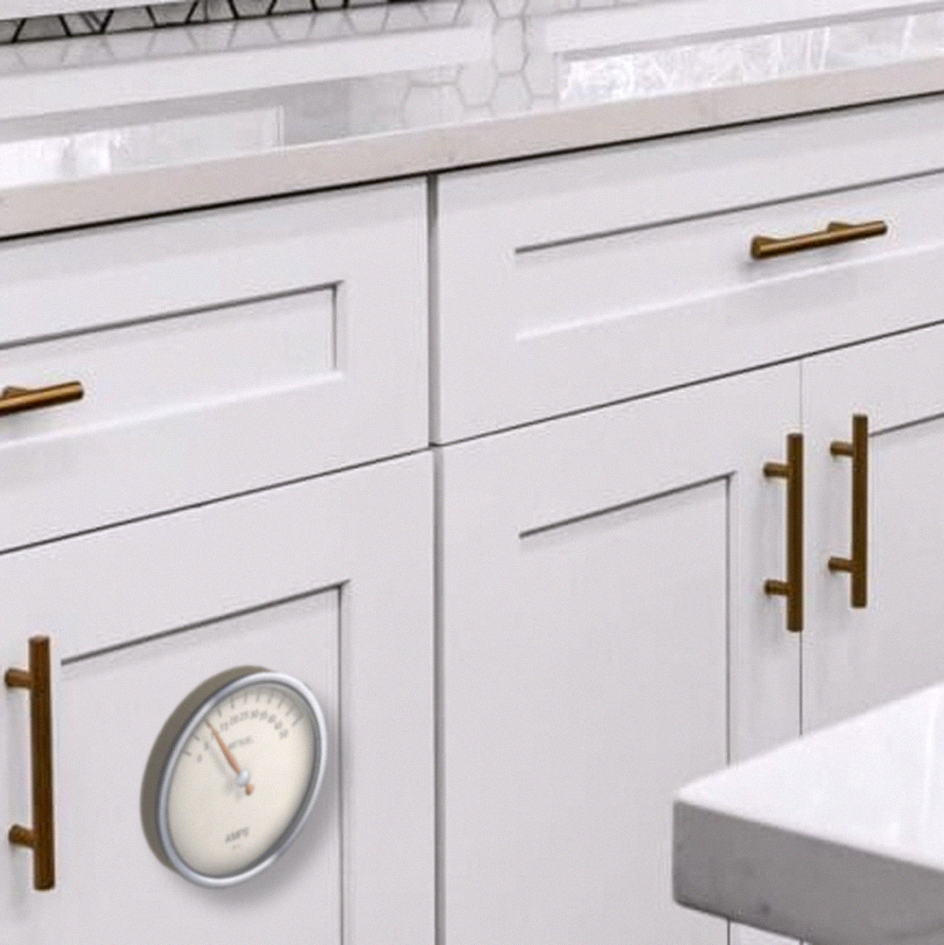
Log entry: 10
